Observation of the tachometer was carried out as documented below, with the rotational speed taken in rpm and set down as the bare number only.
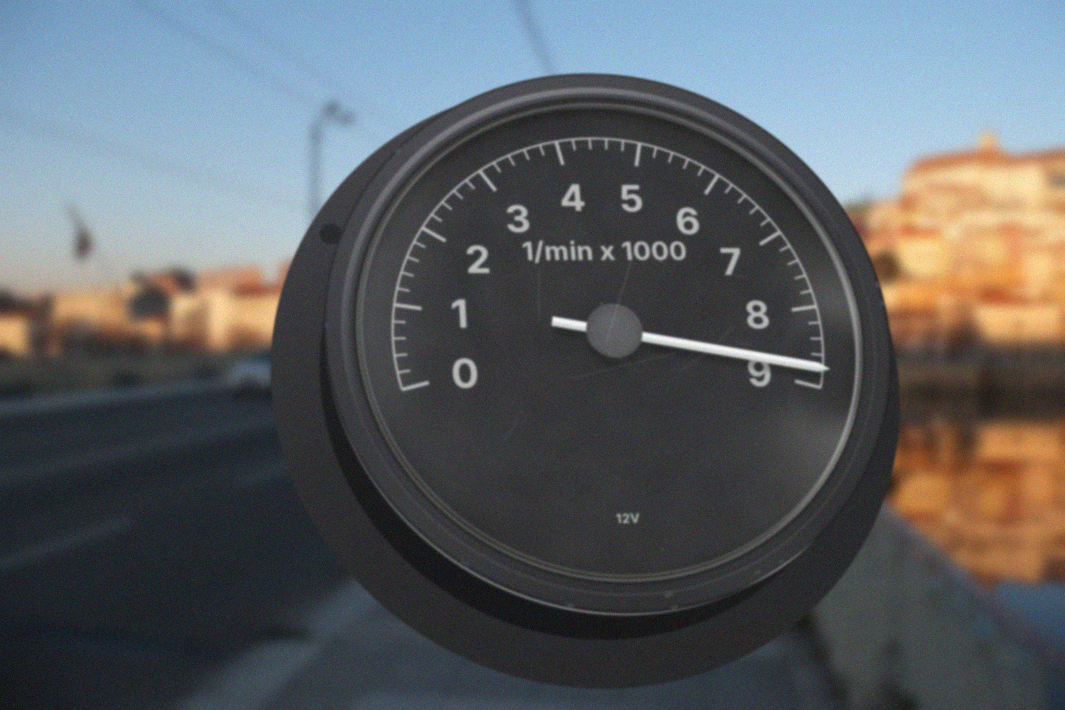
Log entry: 8800
